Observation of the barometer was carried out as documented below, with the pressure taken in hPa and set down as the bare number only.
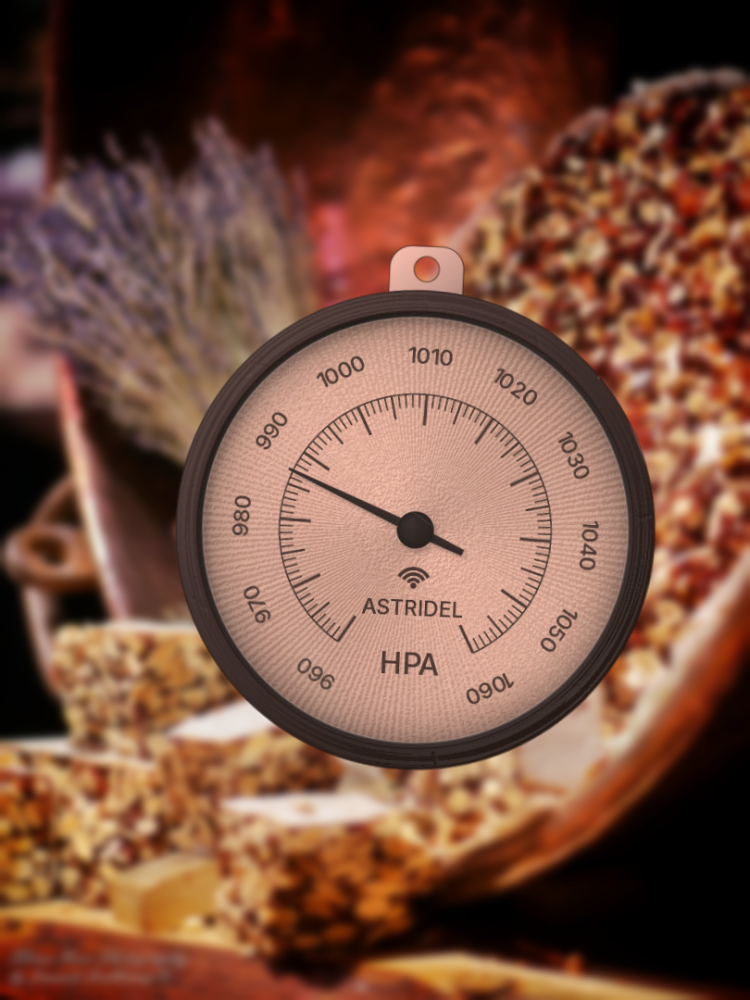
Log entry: 987
